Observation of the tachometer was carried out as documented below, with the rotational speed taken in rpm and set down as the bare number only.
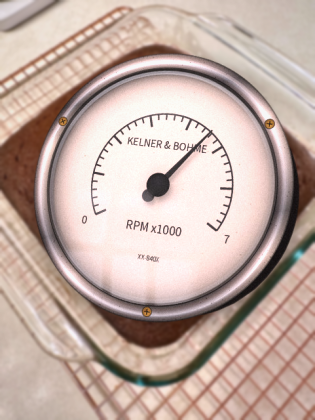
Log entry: 4600
